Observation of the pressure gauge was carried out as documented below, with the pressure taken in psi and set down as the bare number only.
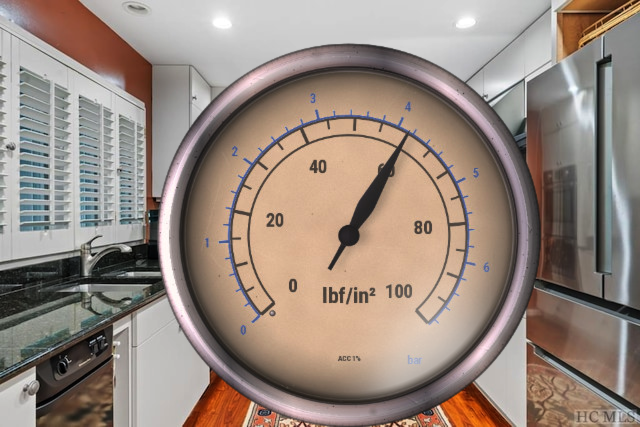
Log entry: 60
